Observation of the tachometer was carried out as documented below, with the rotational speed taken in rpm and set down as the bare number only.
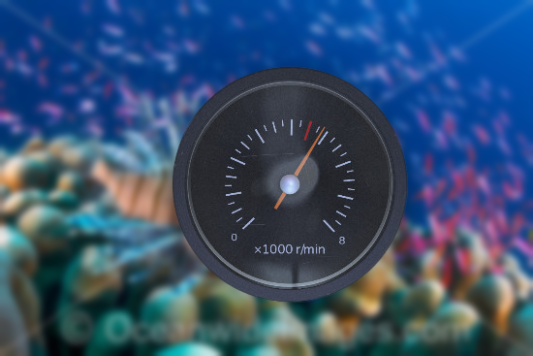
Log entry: 4875
